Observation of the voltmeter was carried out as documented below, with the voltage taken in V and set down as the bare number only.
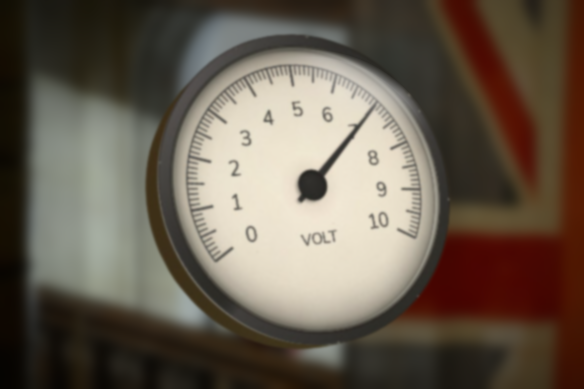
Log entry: 7
